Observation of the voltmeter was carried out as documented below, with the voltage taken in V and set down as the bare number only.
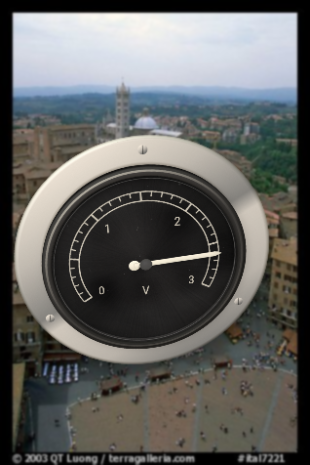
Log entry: 2.6
